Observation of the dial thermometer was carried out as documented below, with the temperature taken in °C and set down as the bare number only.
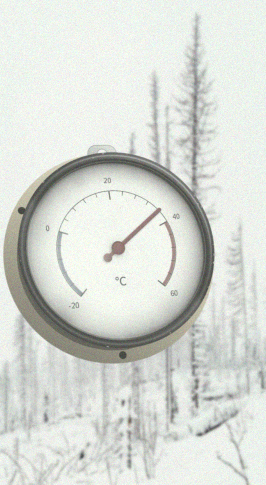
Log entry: 36
